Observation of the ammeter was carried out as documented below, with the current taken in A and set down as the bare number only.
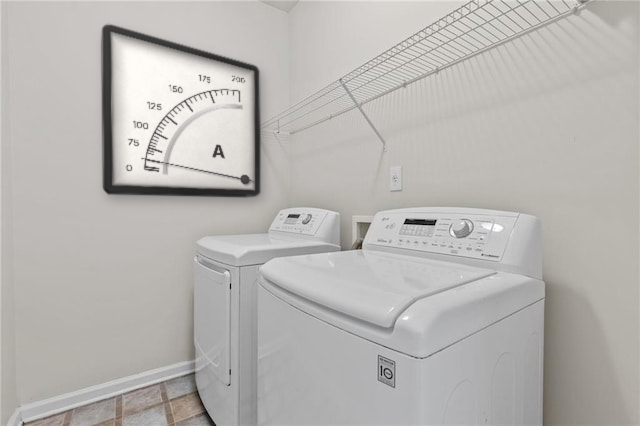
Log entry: 50
